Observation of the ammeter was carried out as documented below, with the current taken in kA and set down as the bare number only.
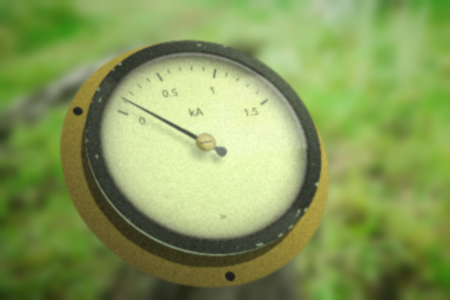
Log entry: 0.1
